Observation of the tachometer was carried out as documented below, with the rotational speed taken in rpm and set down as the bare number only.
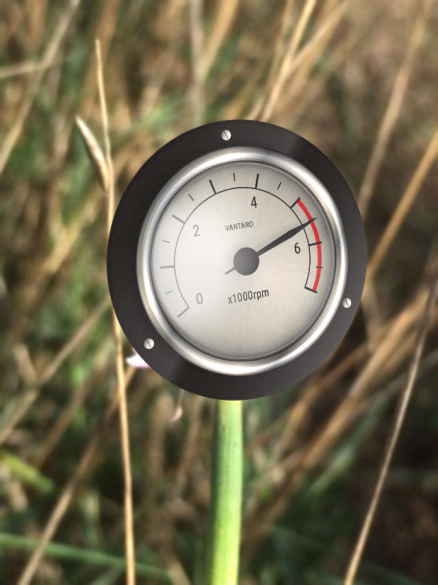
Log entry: 5500
